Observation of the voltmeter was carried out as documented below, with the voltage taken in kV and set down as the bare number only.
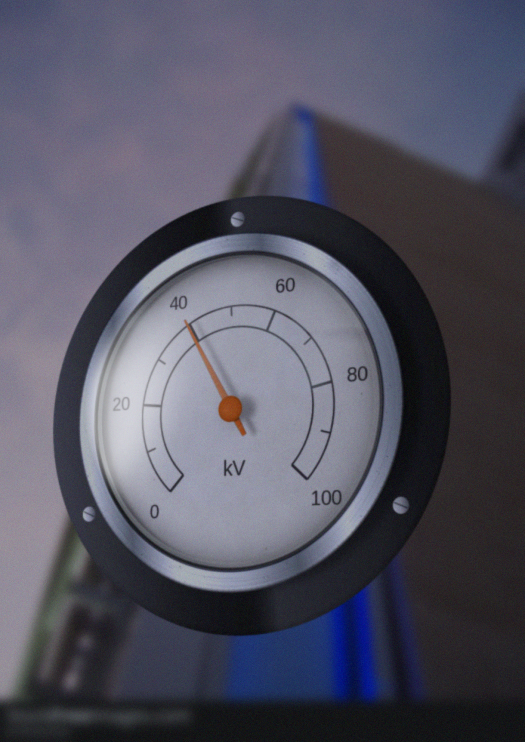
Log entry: 40
